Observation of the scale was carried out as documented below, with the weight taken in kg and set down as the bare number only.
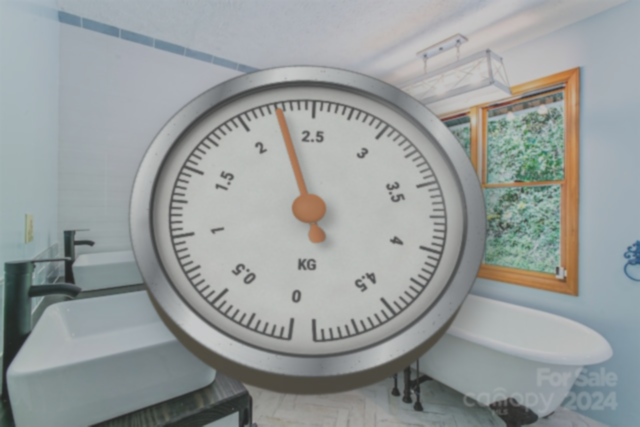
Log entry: 2.25
